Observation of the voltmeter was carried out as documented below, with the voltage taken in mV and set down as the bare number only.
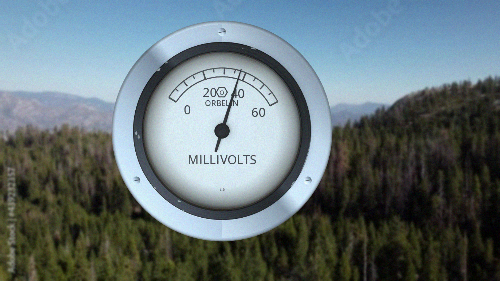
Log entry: 37.5
